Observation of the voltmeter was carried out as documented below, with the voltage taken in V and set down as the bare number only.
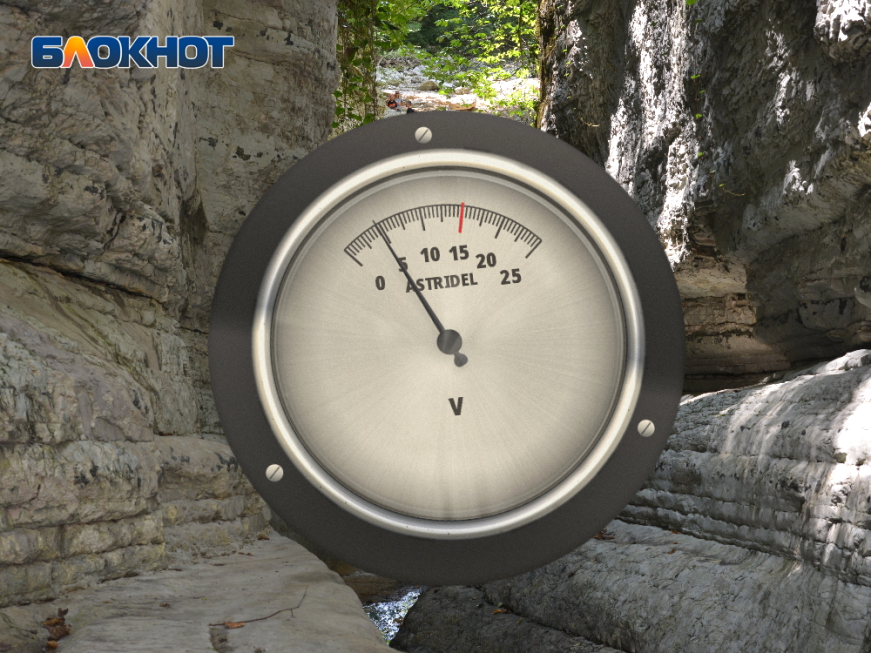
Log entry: 4.5
